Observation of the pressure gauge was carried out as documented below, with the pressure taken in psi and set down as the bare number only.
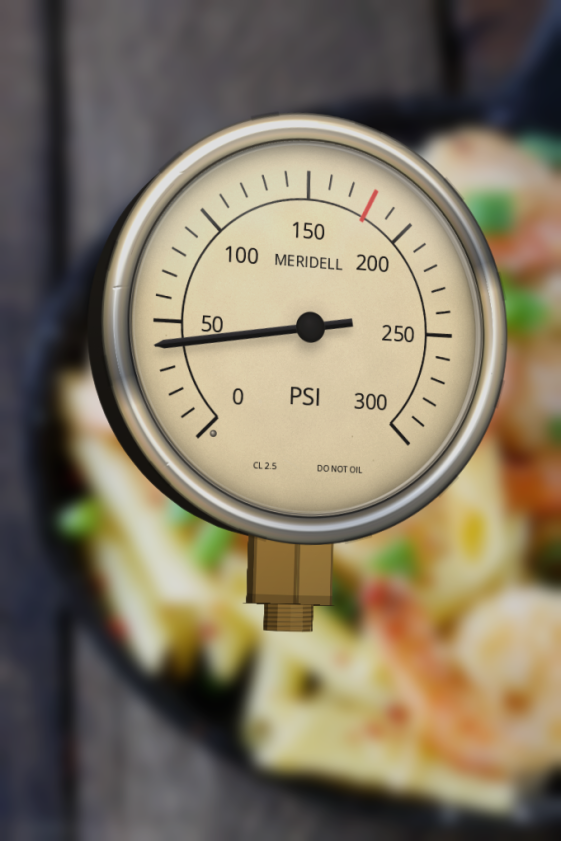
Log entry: 40
